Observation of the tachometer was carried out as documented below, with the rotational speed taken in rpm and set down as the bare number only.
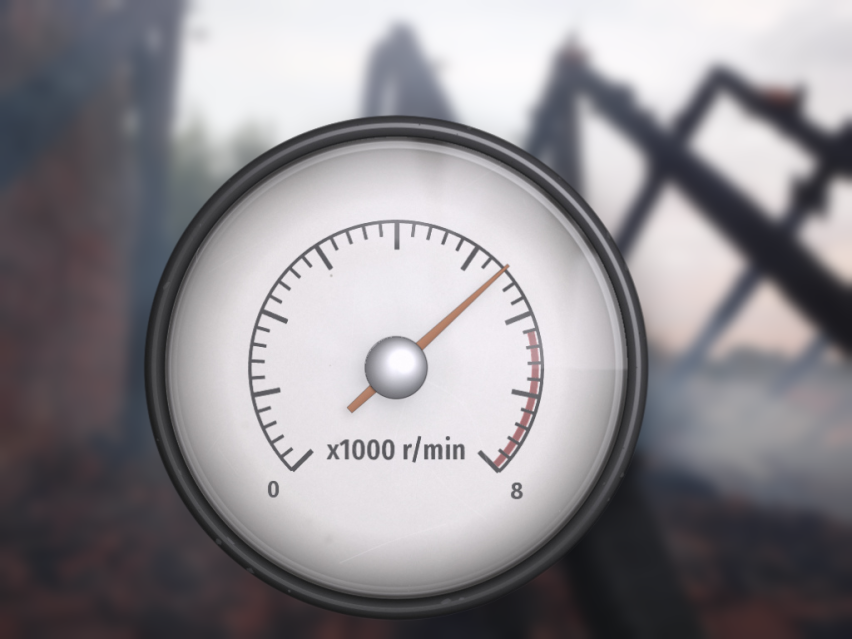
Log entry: 5400
